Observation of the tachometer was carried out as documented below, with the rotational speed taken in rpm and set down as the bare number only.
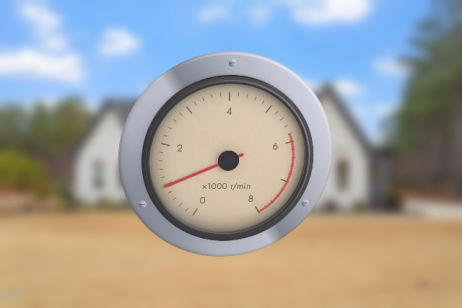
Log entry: 1000
